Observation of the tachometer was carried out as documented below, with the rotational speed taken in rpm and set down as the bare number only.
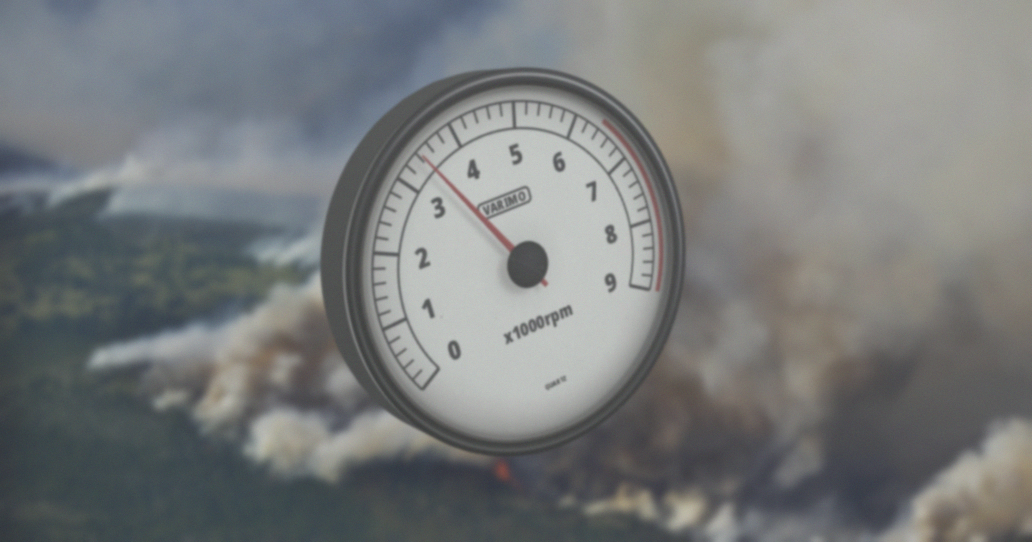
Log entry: 3400
